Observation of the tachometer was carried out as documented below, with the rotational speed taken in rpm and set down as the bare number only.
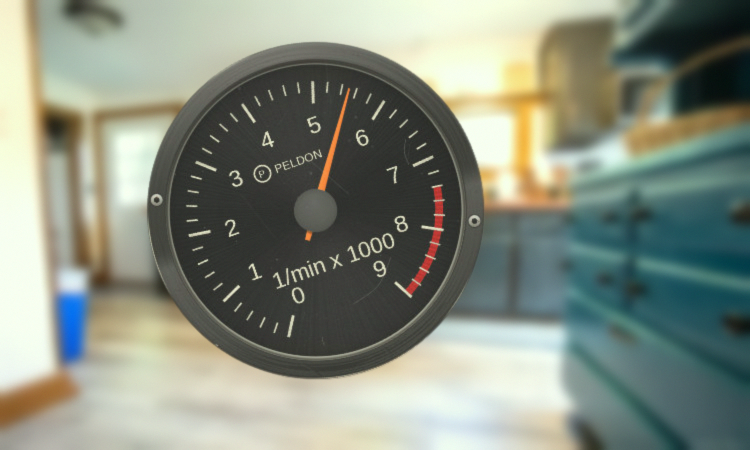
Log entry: 5500
